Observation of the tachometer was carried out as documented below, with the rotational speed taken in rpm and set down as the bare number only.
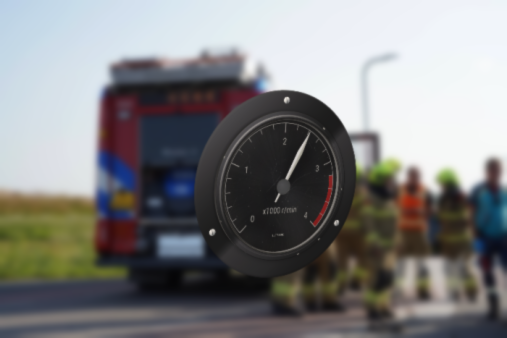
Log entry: 2400
